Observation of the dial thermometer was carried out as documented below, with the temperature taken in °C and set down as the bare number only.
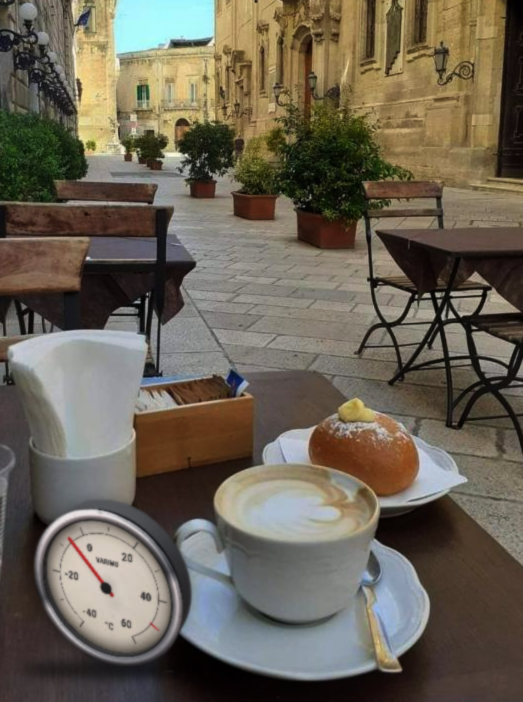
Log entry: -5
